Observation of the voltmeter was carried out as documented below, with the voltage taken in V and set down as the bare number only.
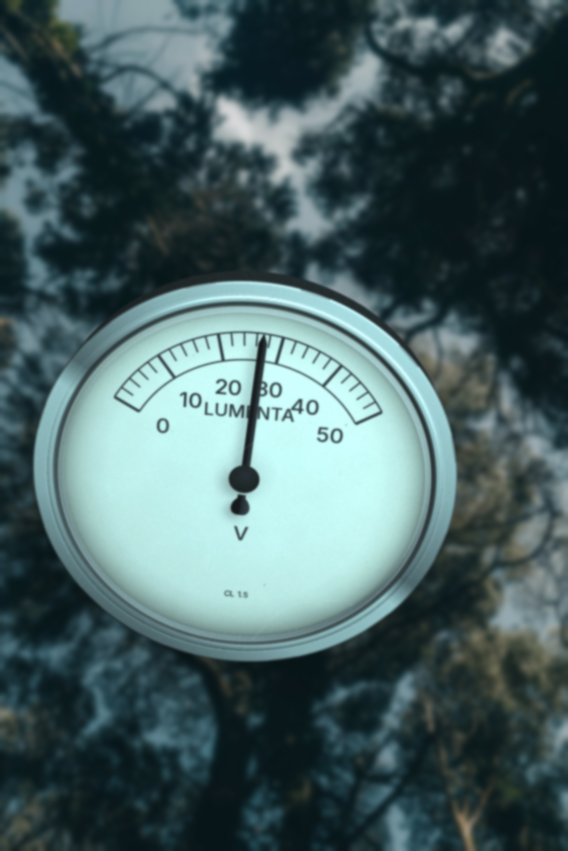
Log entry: 27
